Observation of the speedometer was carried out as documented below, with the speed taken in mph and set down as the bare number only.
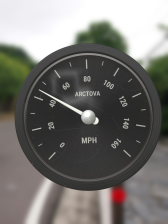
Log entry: 45
